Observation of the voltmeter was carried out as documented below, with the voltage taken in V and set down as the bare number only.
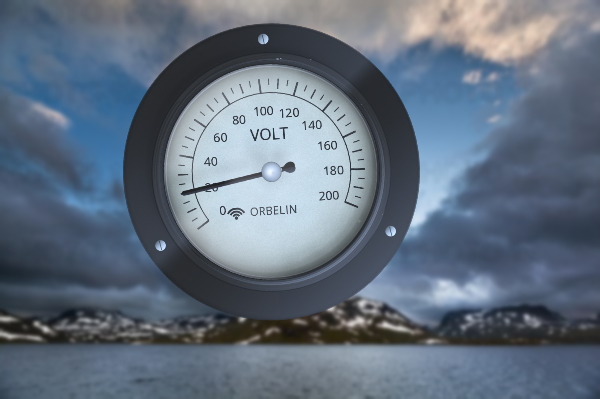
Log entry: 20
